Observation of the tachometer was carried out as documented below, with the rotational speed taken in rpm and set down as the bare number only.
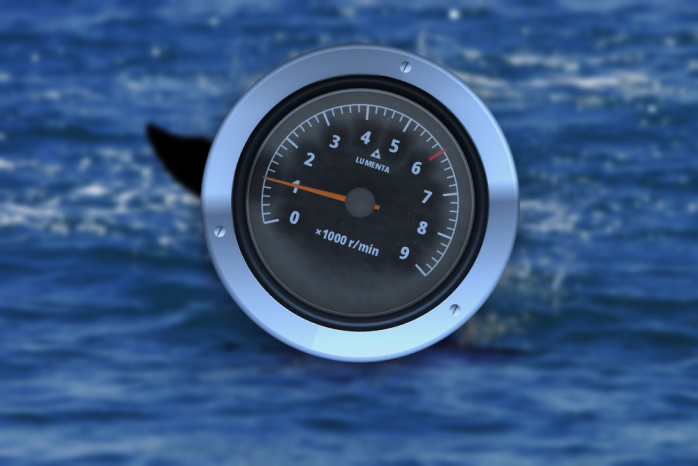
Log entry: 1000
